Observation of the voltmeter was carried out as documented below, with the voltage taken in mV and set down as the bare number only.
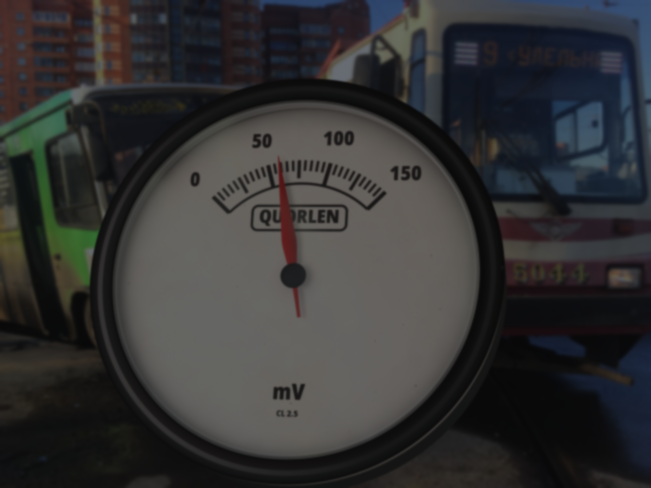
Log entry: 60
